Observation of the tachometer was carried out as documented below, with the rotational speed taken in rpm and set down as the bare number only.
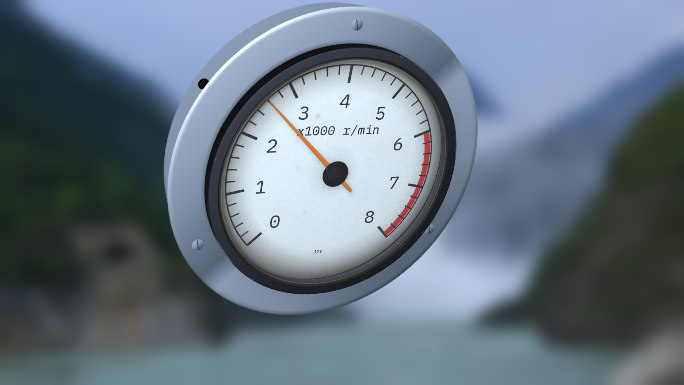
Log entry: 2600
